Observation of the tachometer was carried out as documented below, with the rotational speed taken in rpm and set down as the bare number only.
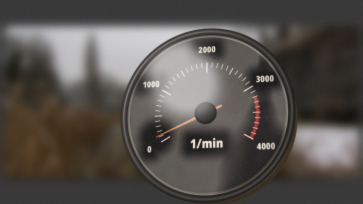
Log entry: 100
